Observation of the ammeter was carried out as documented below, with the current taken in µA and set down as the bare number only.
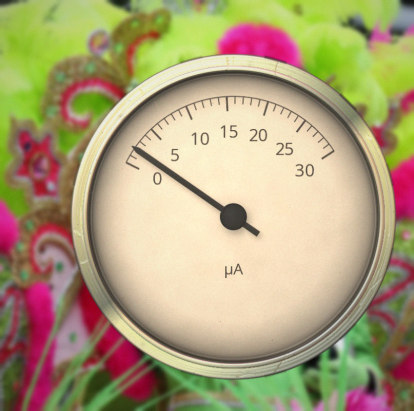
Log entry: 2
